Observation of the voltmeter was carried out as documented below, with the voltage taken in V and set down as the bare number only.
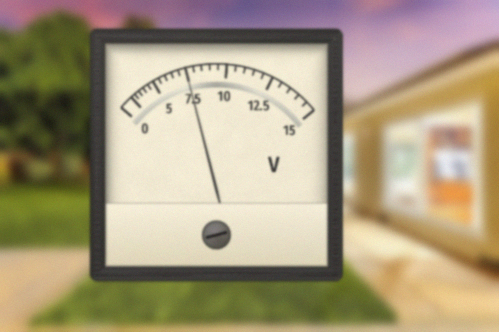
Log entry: 7.5
